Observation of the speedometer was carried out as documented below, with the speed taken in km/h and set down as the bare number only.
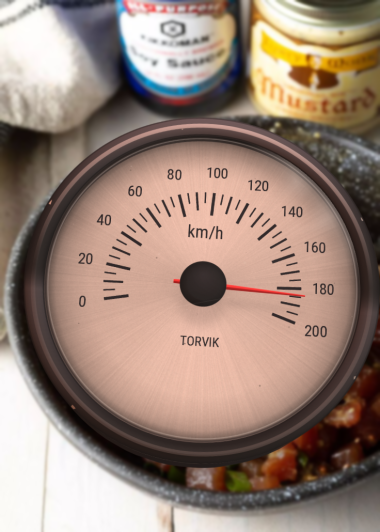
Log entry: 185
